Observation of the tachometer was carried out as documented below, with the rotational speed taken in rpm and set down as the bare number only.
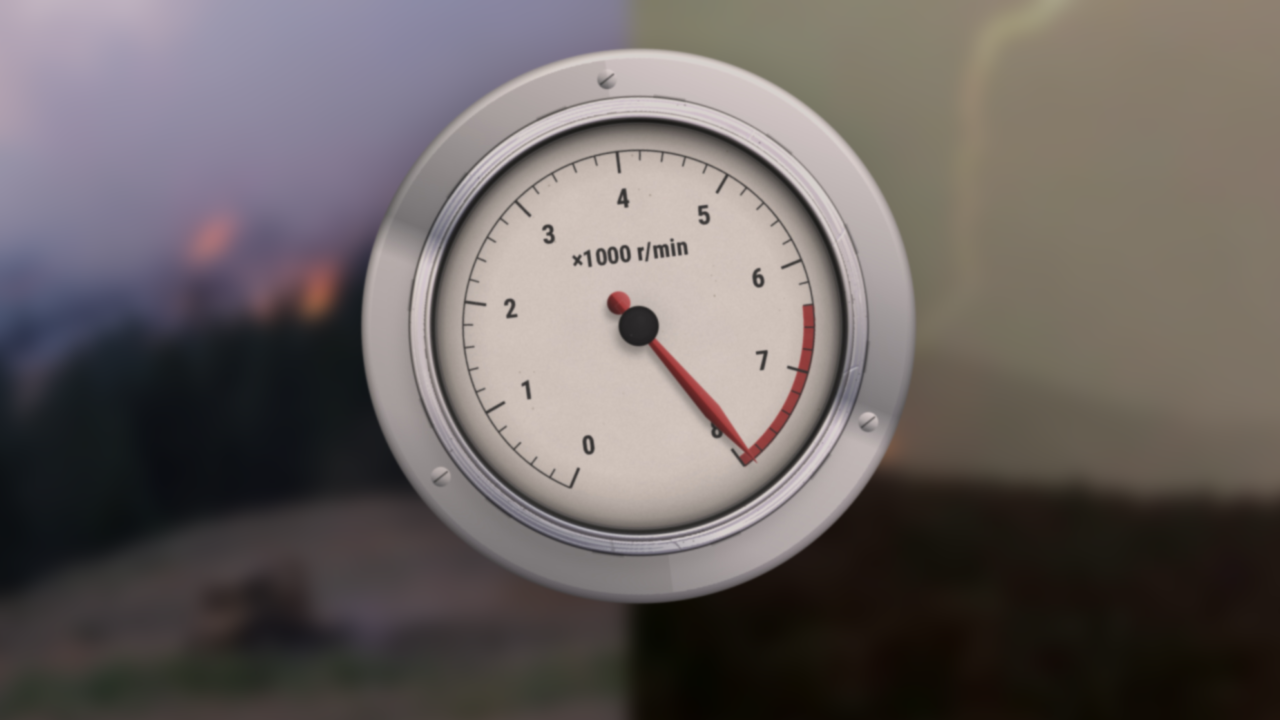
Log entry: 7900
